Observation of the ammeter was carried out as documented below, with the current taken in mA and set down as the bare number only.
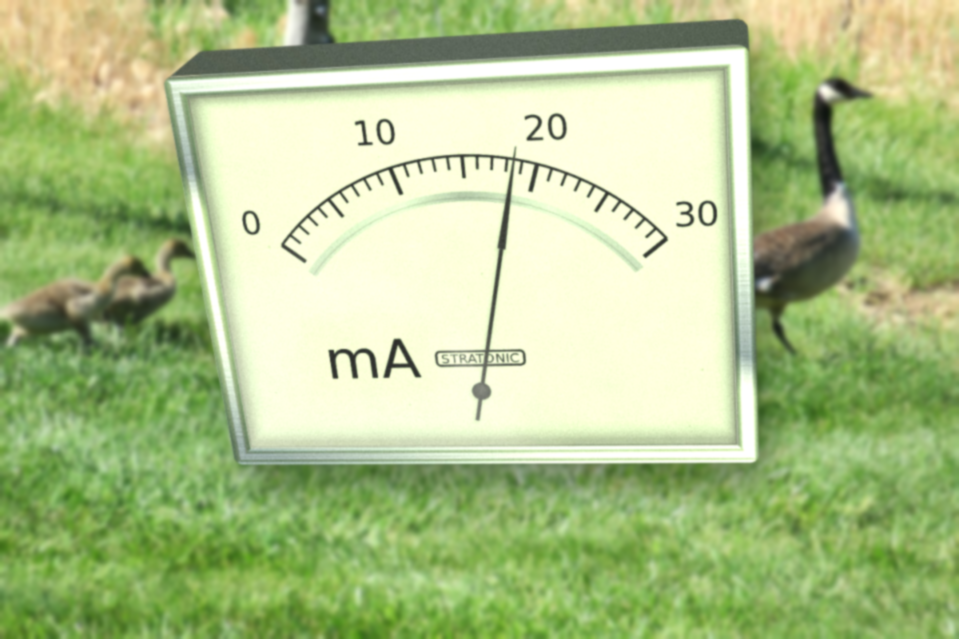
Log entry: 18.5
